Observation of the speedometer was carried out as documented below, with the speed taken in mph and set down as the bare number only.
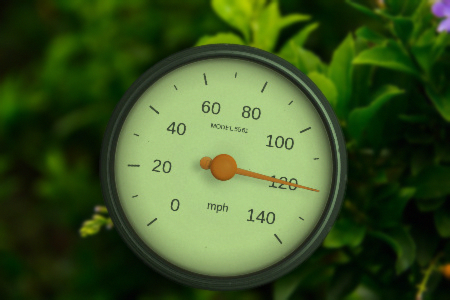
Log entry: 120
